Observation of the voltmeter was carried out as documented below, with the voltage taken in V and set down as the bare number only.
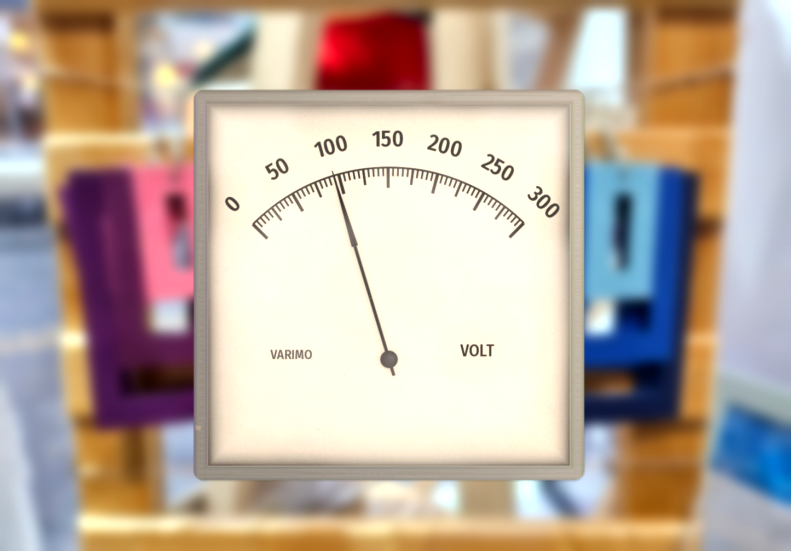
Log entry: 95
